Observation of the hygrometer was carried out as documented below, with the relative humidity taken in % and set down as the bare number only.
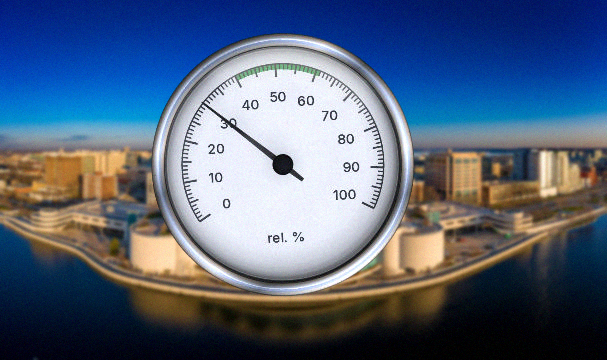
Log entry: 30
